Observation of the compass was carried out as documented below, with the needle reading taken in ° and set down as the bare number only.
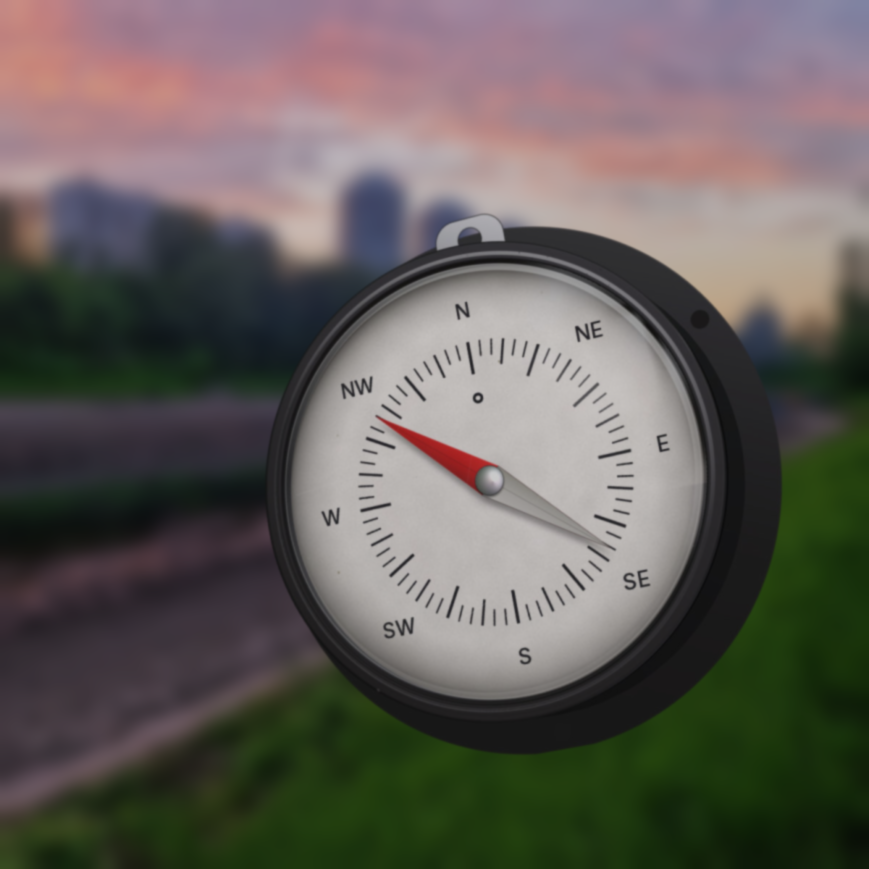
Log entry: 310
